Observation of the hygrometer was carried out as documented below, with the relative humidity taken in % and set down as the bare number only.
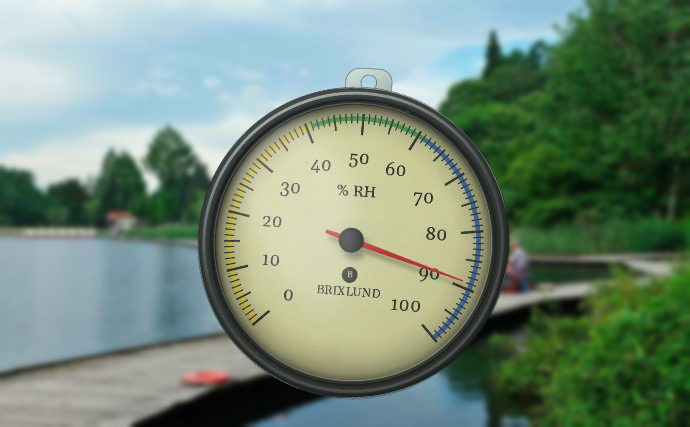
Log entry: 89
